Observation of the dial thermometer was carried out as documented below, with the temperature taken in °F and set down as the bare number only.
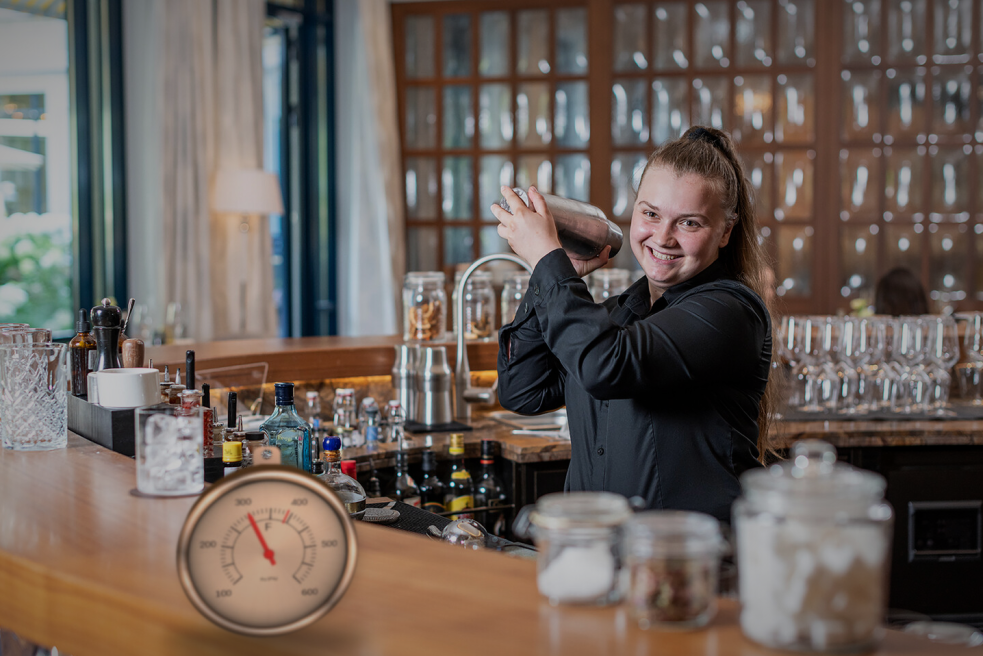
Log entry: 300
